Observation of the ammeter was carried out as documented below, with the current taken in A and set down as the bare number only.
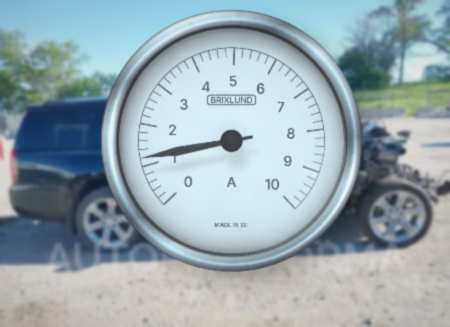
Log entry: 1.2
